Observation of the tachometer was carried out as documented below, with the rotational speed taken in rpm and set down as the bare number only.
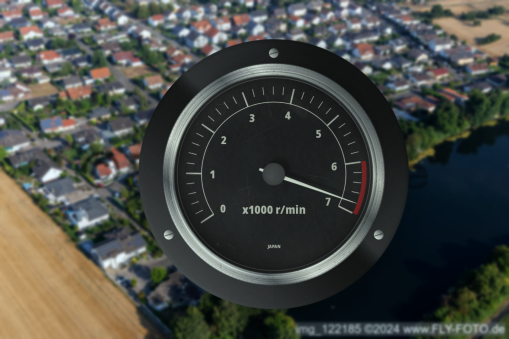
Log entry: 6800
